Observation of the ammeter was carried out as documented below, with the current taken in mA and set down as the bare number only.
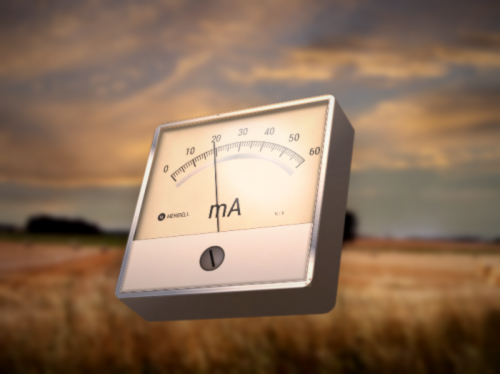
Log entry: 20
